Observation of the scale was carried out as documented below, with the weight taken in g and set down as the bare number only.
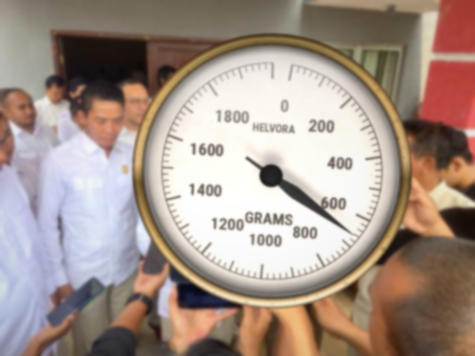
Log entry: 660
